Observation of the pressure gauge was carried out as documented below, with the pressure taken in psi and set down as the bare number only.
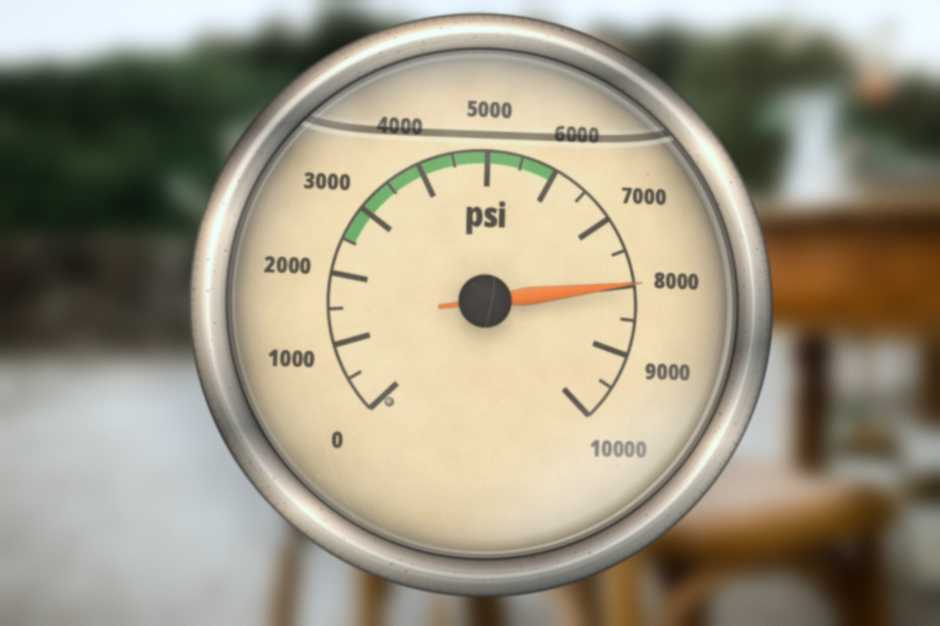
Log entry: 8000
